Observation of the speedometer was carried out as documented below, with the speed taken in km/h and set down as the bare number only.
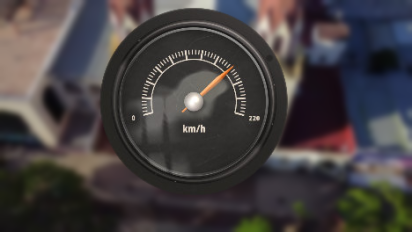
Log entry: 160
